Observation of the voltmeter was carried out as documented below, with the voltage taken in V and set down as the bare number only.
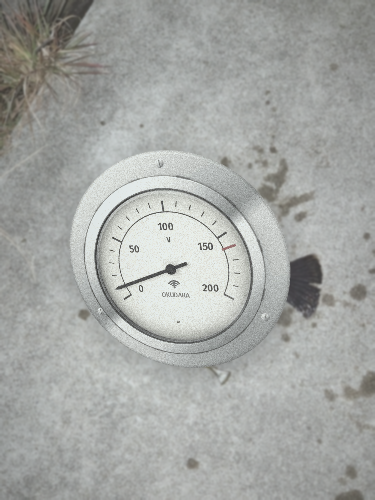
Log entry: 10
